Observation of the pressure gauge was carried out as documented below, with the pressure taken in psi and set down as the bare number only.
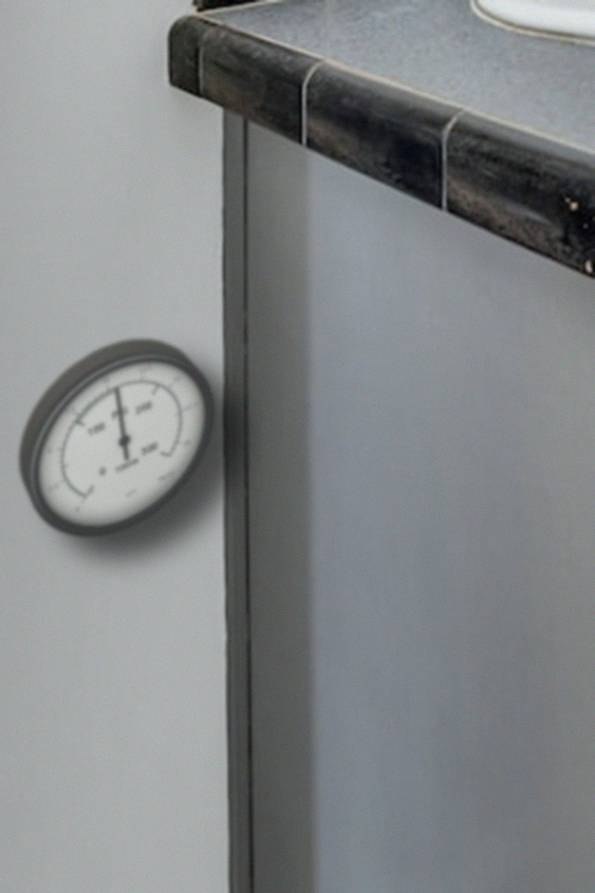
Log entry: 150
